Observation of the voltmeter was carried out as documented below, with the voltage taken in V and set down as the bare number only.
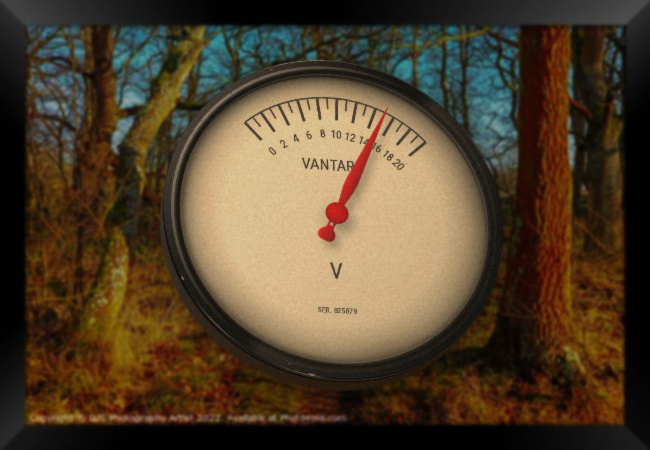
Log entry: 15
